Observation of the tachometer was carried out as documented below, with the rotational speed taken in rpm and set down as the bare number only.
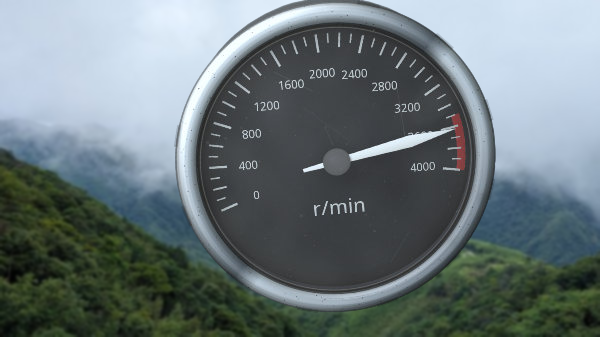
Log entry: 3600
